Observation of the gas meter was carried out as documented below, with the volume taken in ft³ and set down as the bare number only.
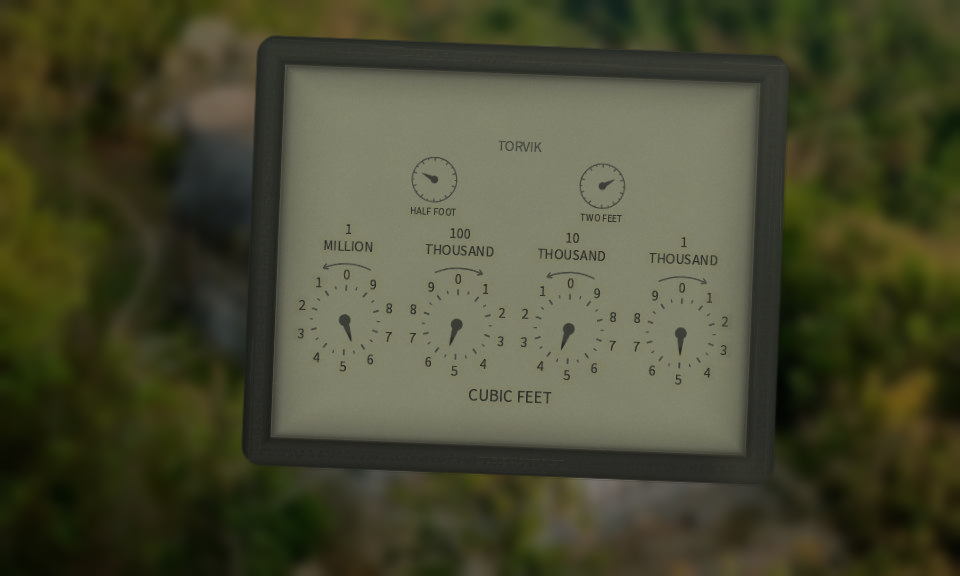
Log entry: 554500
